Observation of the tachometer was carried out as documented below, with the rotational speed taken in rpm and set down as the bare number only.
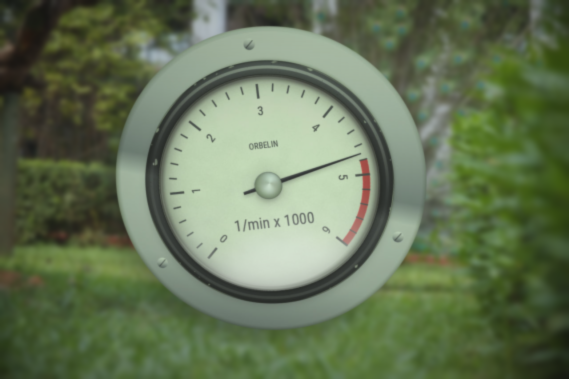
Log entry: 4700
